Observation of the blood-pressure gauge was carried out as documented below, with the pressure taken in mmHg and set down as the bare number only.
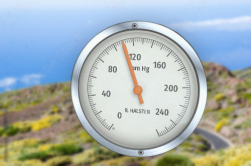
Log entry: 110
